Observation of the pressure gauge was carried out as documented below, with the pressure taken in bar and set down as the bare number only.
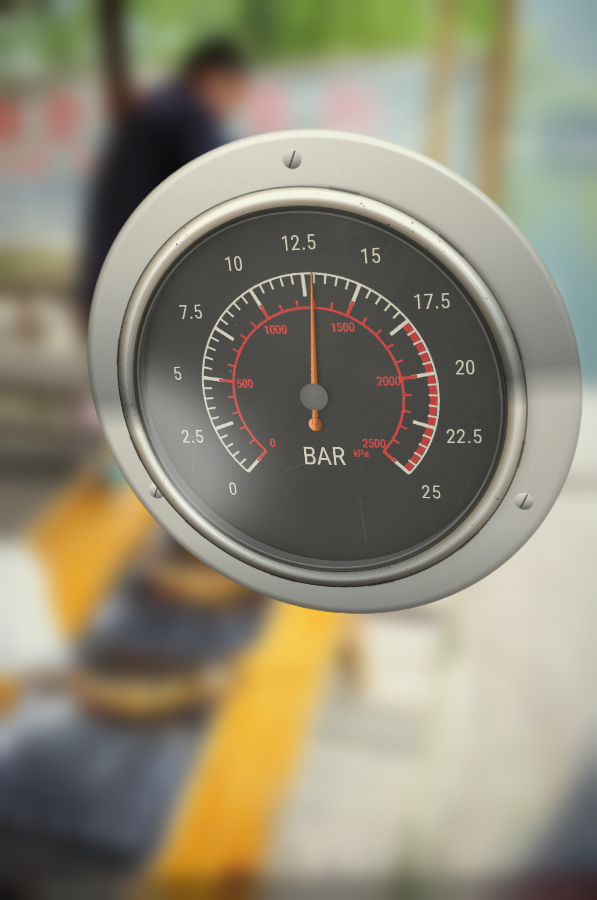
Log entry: 13
